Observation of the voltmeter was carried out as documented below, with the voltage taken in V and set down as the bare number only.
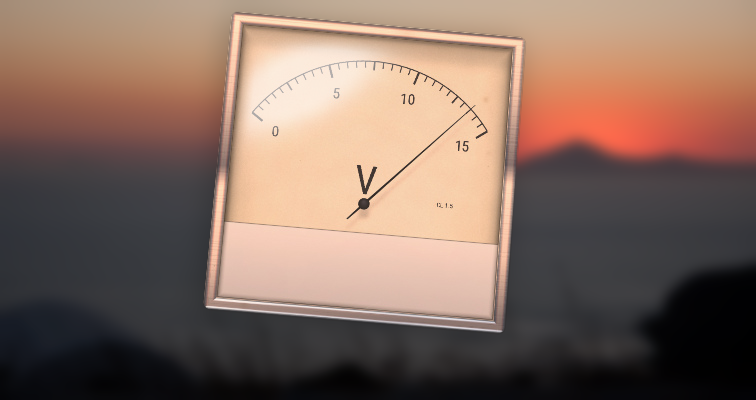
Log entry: 13.5
